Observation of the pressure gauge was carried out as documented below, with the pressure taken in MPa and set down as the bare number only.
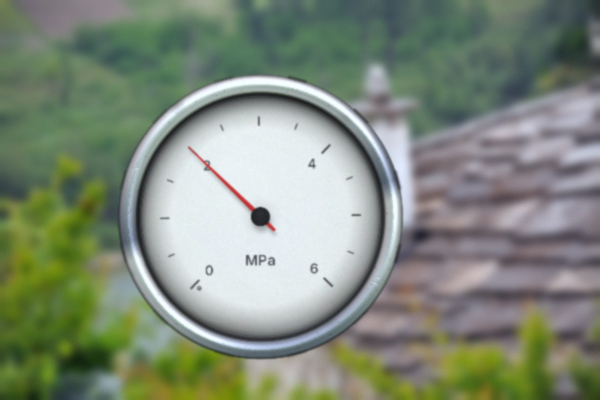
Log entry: 2
